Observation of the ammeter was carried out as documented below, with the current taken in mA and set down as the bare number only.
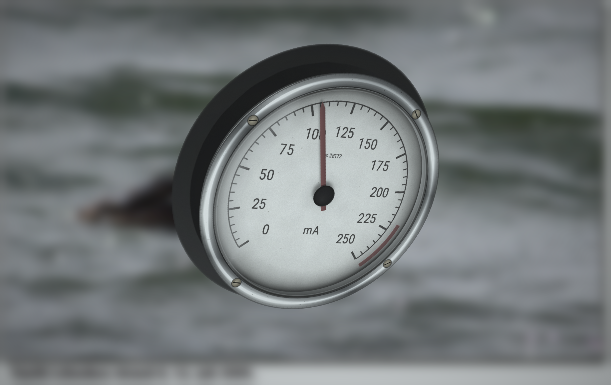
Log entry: 105
